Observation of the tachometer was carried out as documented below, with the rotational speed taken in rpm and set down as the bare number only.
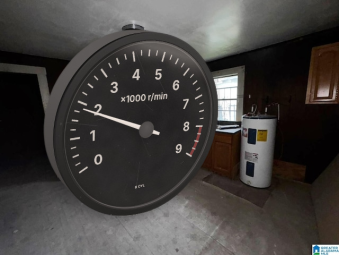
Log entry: 1875
